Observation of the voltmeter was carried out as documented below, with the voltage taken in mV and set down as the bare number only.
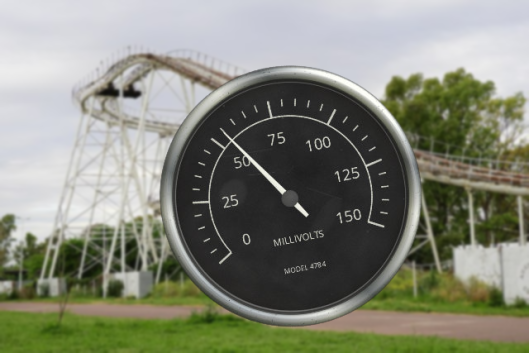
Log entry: 55
